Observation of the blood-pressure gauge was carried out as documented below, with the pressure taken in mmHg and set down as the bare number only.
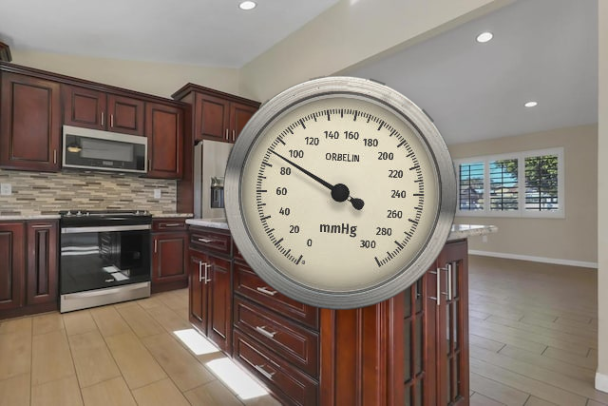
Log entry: 90
